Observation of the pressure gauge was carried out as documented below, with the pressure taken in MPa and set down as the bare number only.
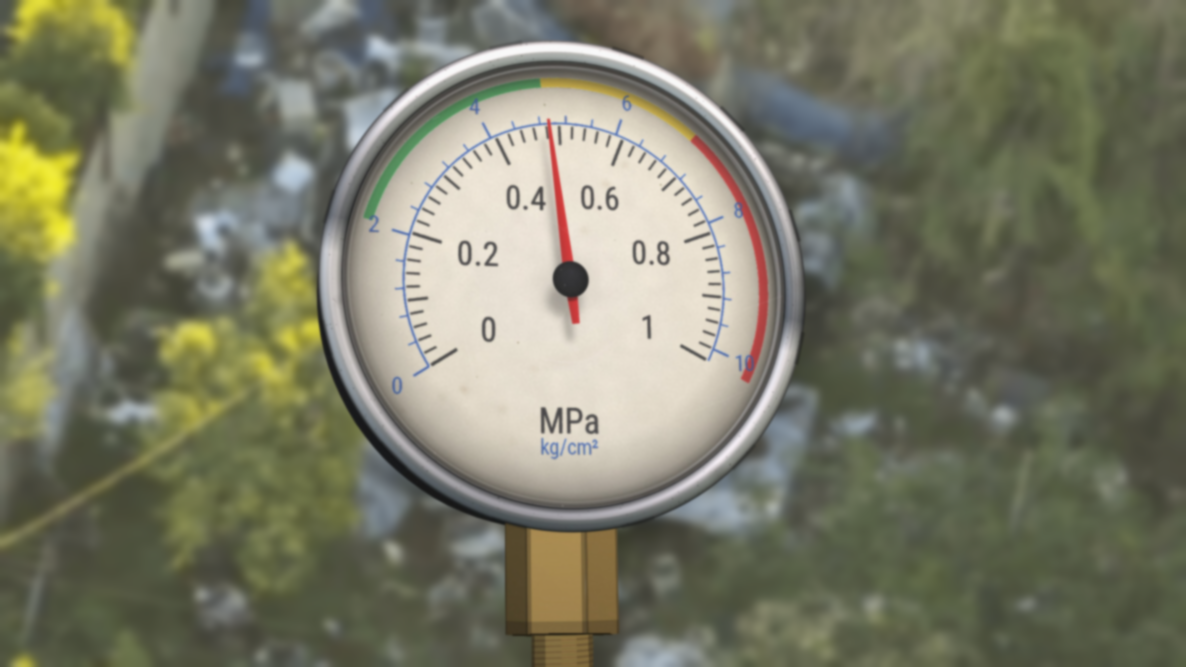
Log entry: 0.48
